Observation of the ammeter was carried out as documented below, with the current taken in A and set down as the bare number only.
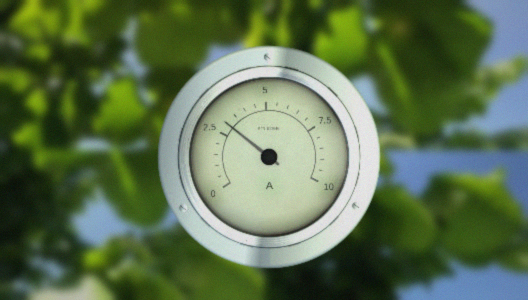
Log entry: 3
